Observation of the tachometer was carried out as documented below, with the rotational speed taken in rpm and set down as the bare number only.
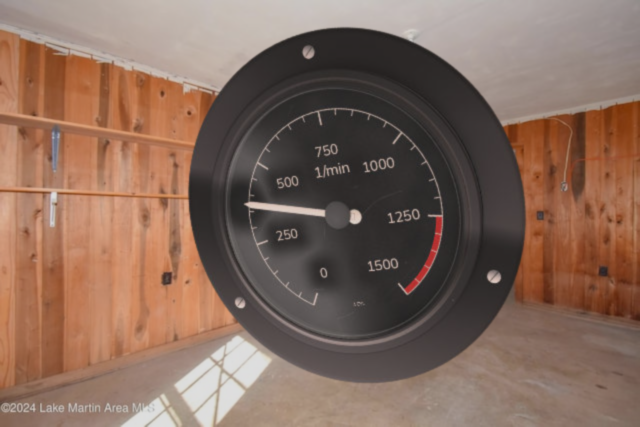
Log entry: 375
